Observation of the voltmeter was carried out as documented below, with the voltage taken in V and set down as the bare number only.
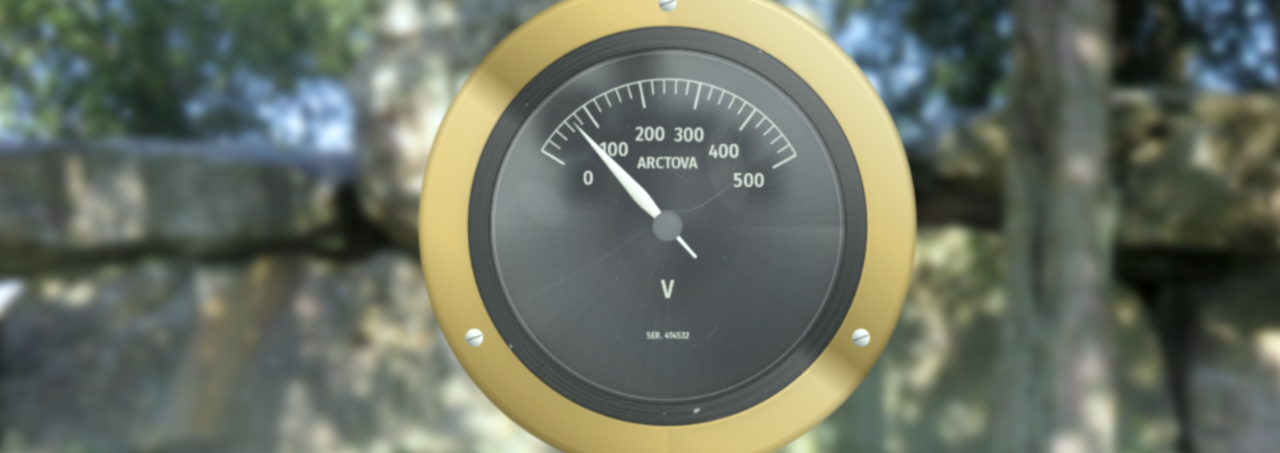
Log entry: 70
